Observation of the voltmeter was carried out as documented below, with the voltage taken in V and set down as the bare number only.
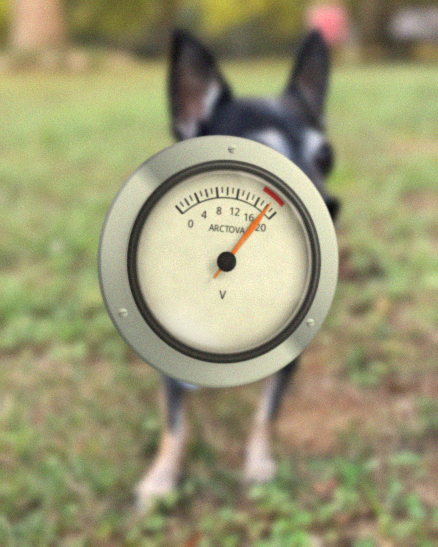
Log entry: 18
